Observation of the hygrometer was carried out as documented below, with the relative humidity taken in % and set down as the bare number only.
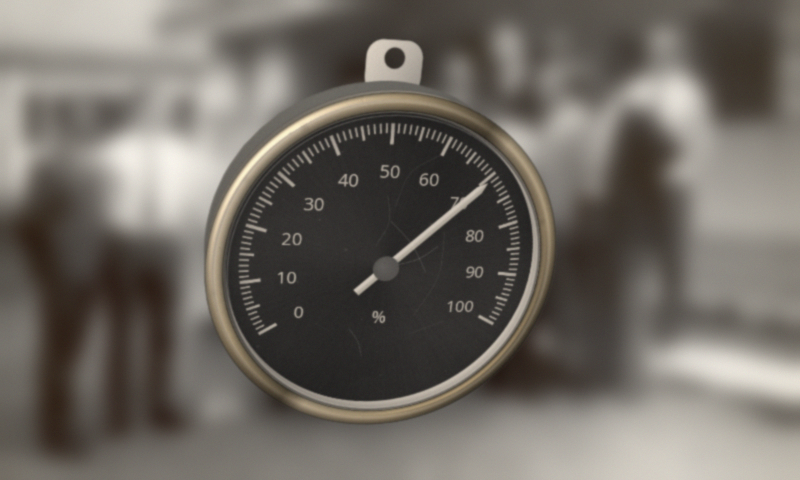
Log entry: 70
